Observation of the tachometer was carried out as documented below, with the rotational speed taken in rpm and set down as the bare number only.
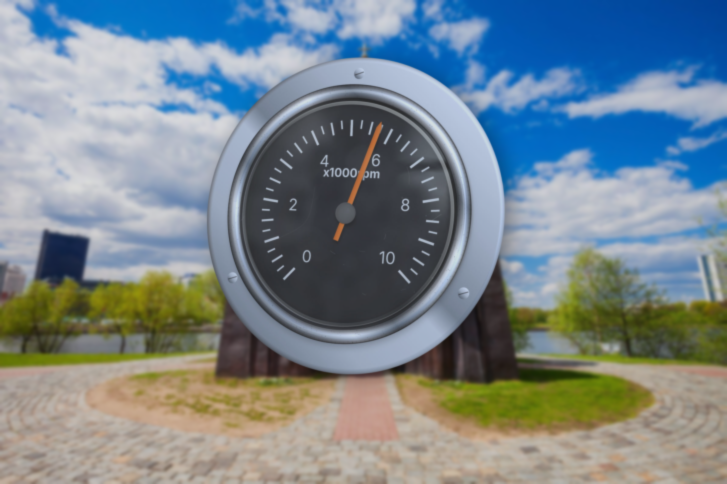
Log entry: 5750
